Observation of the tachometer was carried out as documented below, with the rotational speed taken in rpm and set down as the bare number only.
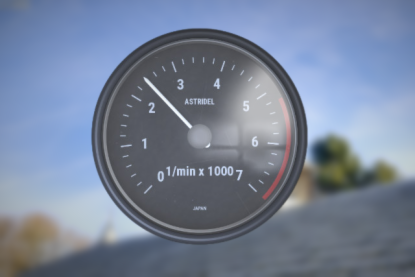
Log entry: 2400
